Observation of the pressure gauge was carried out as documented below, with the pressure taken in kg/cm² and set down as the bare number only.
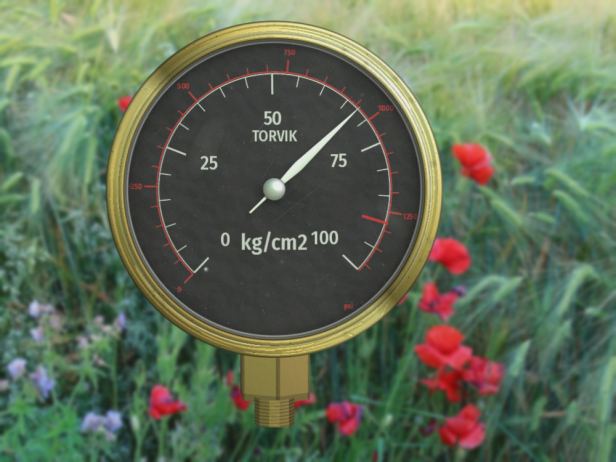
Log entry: 67.5
